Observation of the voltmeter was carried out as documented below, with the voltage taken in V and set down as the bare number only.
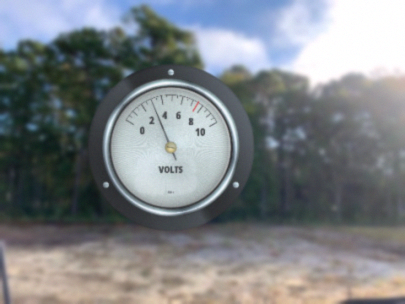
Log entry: 3
